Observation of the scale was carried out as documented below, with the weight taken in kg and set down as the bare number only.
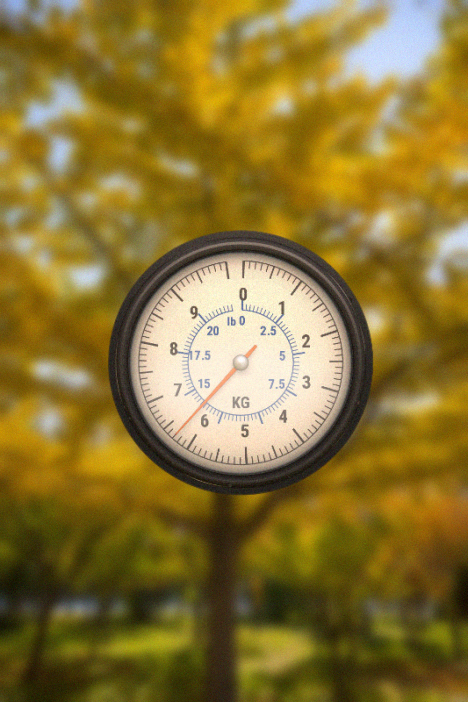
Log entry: 6.3
